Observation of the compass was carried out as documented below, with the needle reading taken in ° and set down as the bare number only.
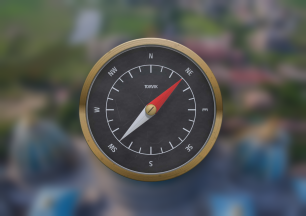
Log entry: 45
